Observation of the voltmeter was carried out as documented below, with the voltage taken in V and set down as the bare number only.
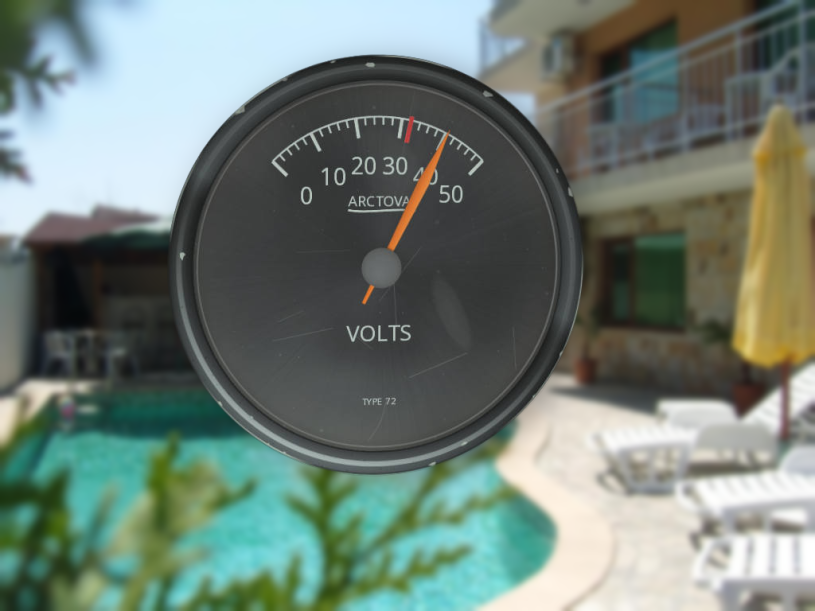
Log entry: 40
